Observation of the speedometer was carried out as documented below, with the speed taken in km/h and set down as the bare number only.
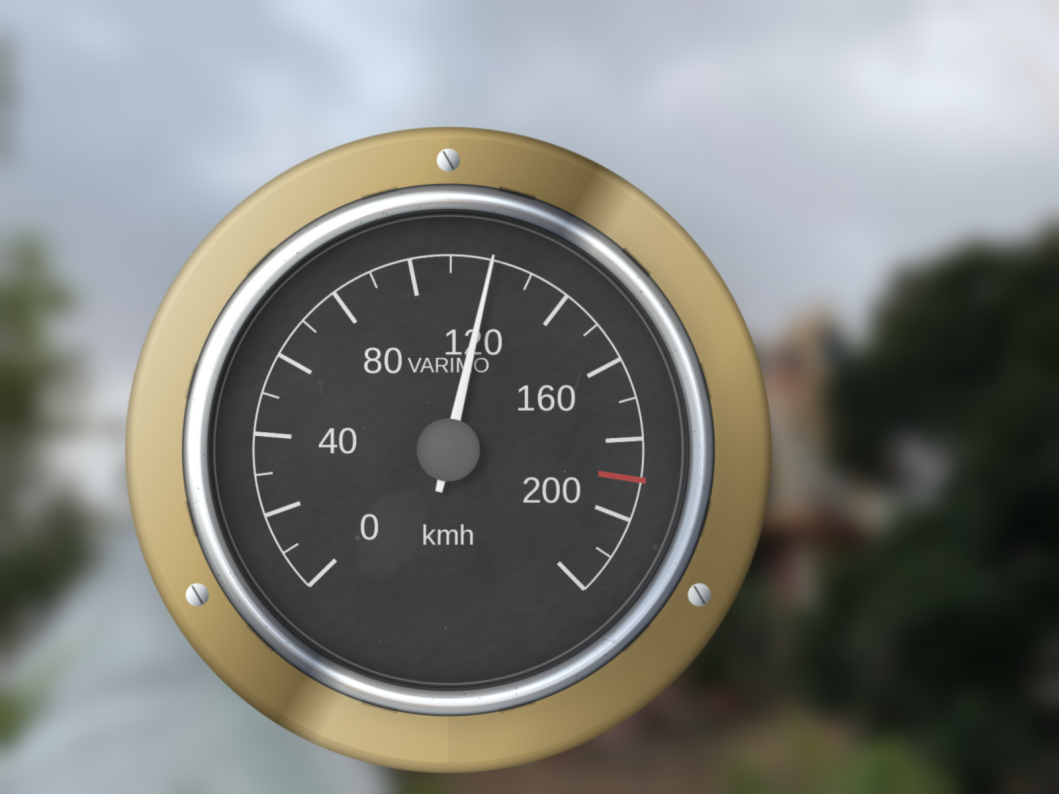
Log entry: 120
